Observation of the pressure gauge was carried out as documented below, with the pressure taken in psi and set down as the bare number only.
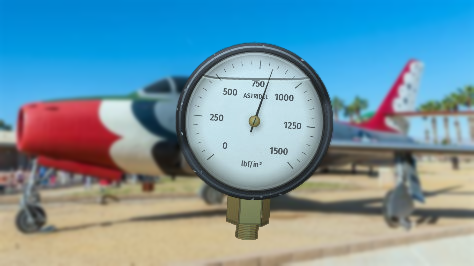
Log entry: 825
